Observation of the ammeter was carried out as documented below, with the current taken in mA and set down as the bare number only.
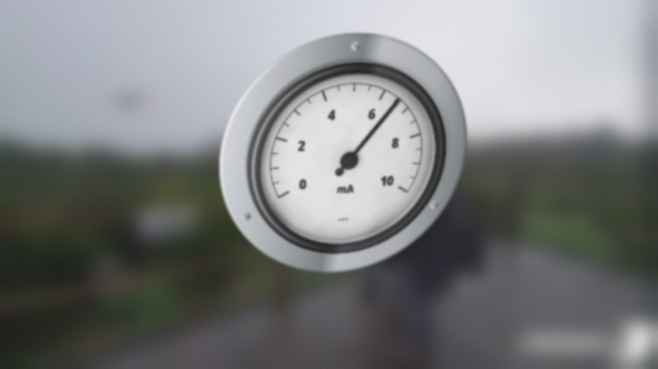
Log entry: 6.5
